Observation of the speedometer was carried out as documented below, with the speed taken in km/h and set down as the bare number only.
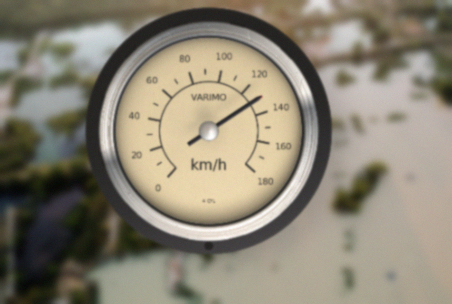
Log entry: 130
